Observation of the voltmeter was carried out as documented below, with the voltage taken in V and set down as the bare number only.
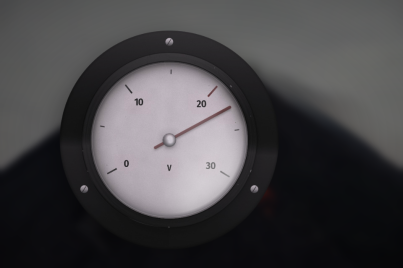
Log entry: 22.5
